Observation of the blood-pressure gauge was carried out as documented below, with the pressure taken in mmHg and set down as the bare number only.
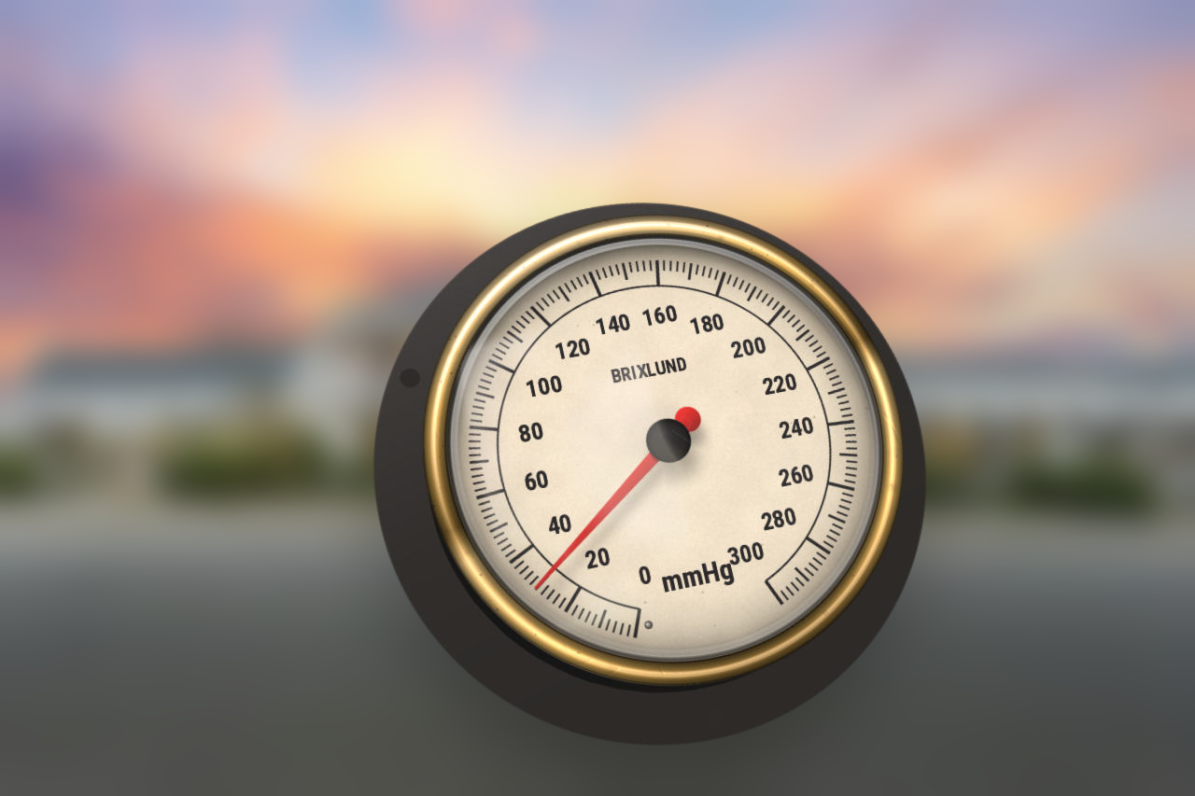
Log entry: 30
